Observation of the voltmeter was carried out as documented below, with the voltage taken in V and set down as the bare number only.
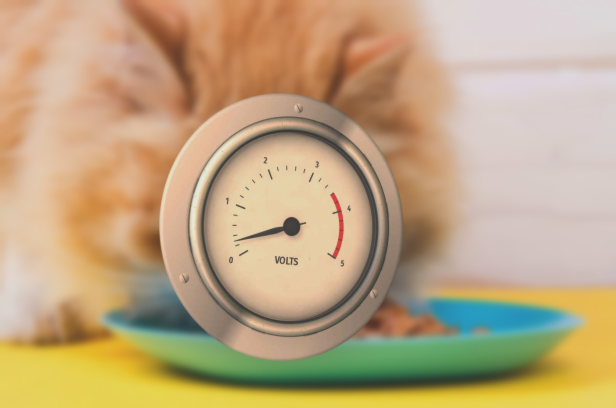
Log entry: 0.3
